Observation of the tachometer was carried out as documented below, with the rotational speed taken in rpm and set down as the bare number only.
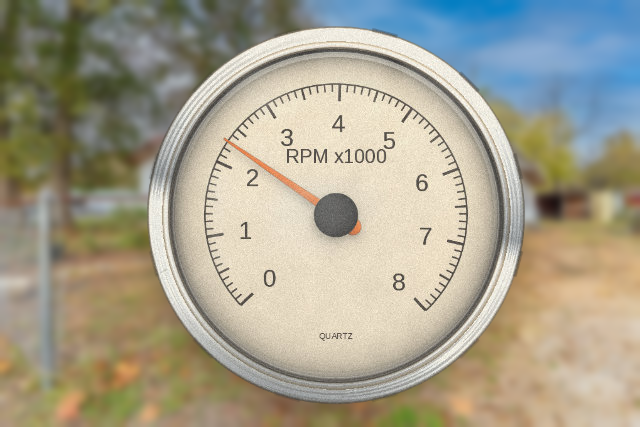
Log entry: 2300
